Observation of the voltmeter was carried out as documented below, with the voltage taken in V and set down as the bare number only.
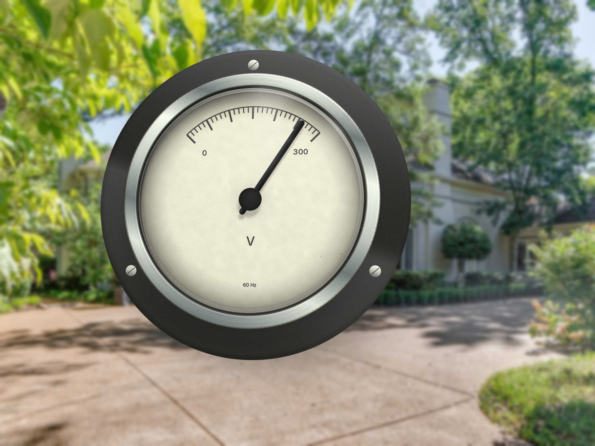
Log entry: 260
